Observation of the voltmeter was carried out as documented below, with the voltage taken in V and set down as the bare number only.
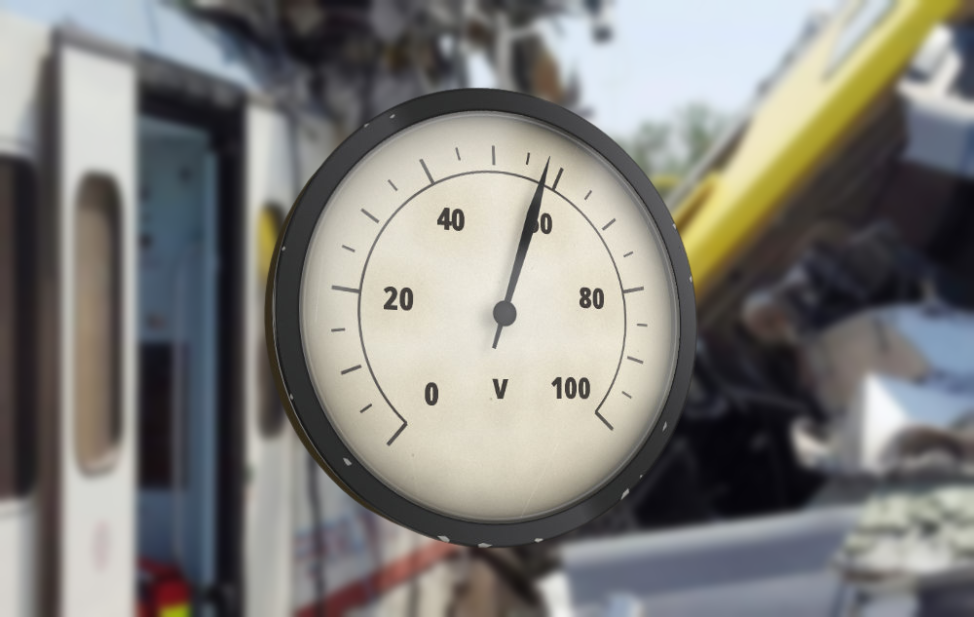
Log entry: 57.5
